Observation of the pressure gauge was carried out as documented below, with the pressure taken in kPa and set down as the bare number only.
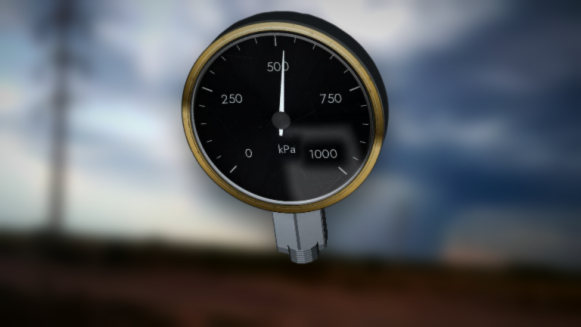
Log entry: 525
